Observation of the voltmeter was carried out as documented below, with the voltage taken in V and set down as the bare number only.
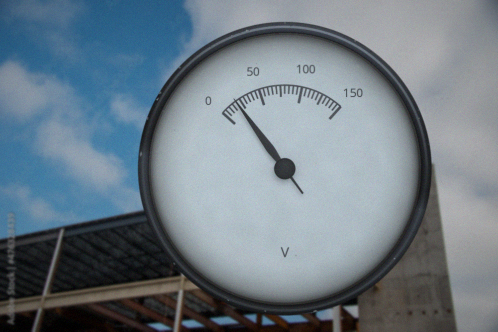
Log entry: 20
